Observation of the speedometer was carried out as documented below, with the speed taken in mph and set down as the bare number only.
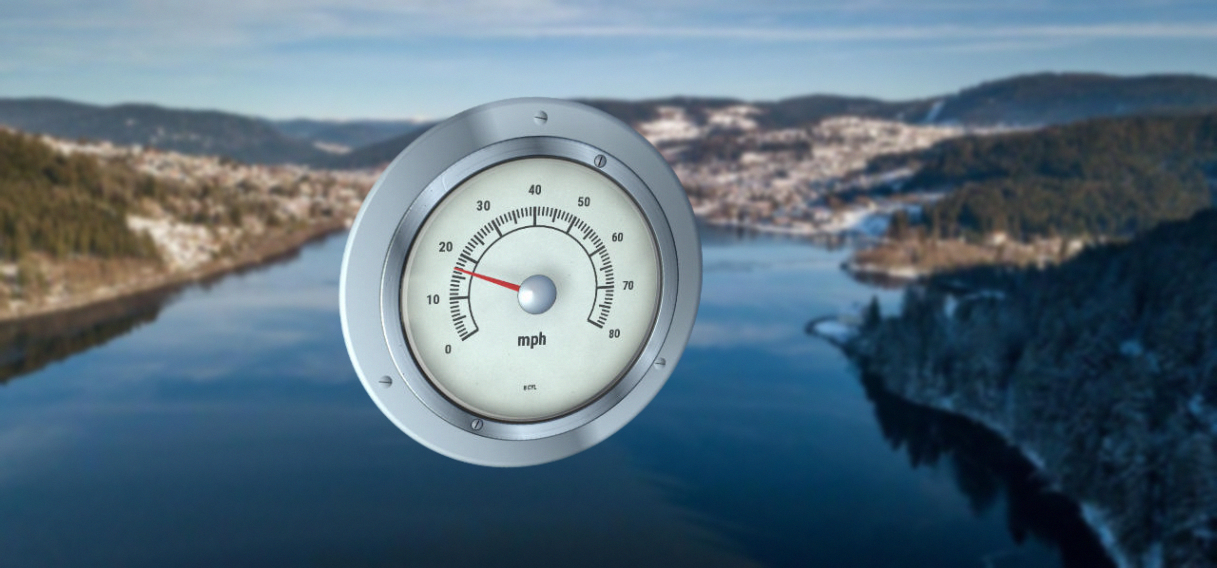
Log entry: 17
